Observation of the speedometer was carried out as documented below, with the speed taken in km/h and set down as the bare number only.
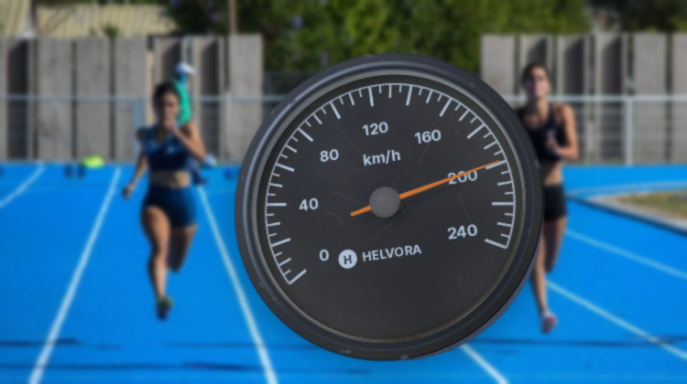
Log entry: 200
